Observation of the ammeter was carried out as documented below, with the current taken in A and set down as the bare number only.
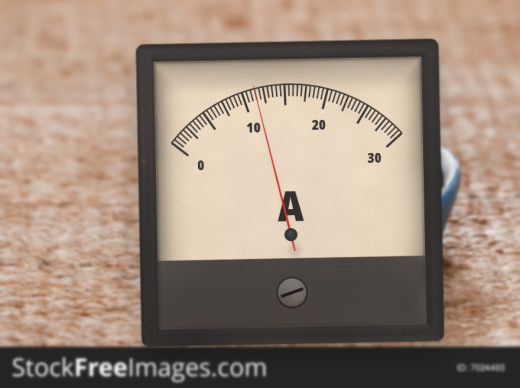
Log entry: 11.5
